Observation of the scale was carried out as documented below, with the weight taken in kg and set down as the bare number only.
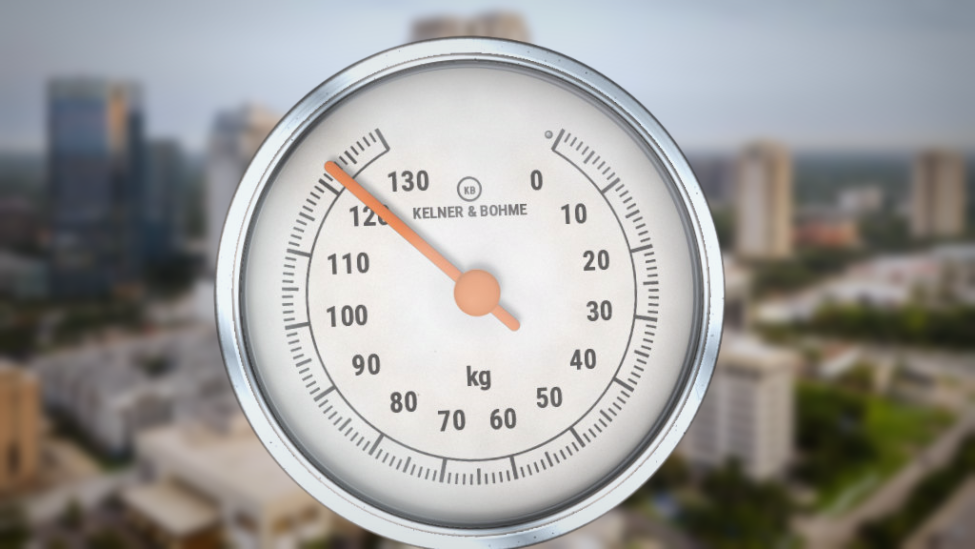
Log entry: 122
